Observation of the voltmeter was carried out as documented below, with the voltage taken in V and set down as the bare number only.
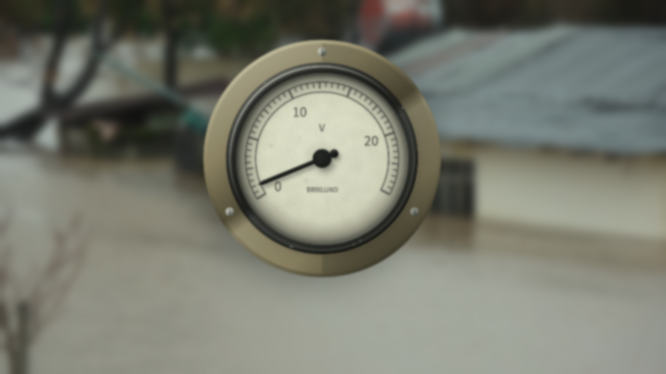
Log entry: 1
